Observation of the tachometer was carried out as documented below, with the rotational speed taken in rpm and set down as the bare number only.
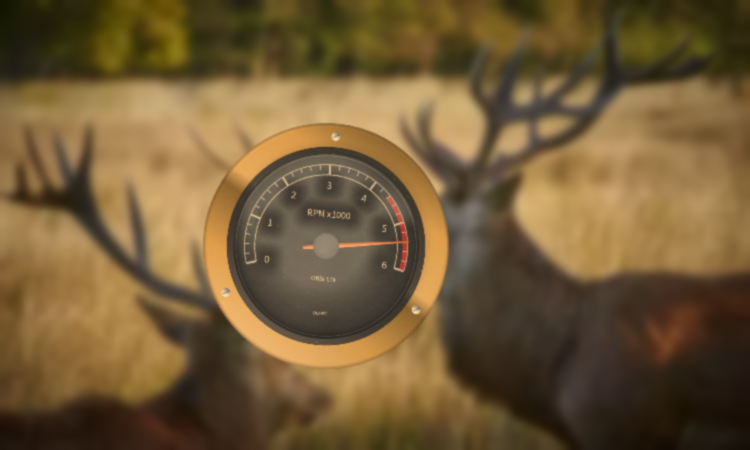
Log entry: 5400
